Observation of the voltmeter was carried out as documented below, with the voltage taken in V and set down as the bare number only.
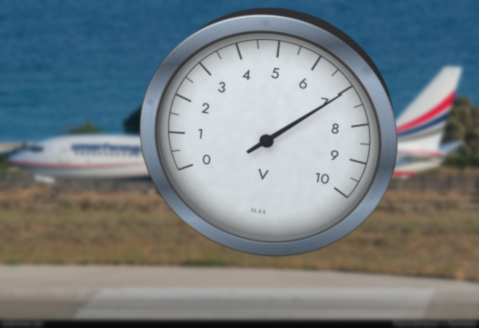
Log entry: 7
